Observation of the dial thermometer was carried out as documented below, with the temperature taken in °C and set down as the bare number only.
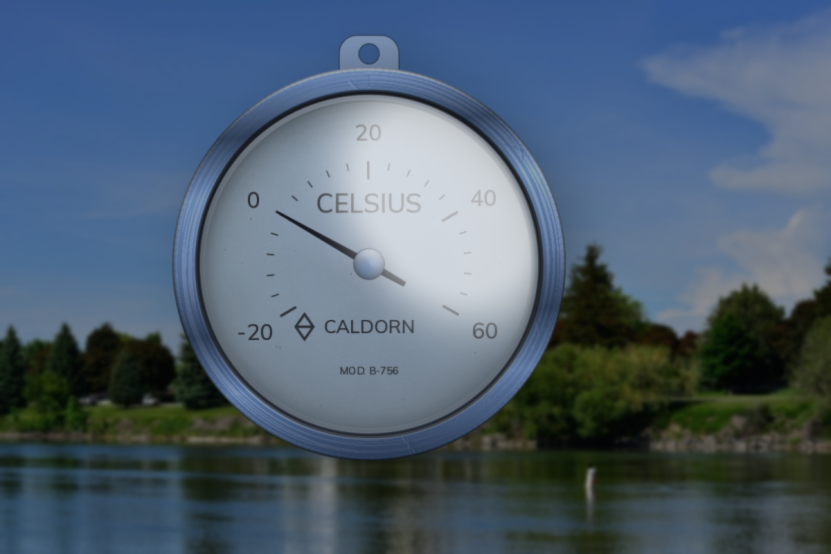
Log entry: 0
